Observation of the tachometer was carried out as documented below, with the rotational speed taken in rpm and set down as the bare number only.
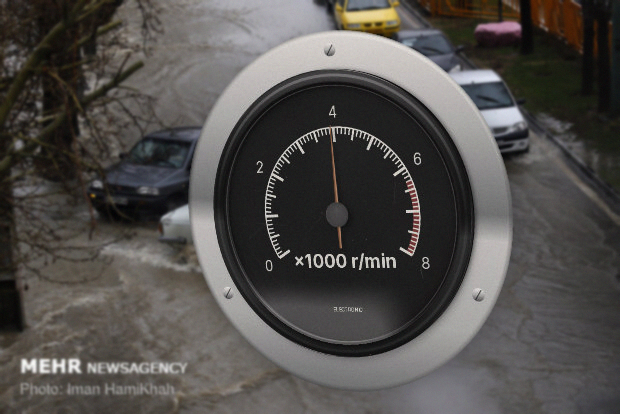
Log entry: 4000
